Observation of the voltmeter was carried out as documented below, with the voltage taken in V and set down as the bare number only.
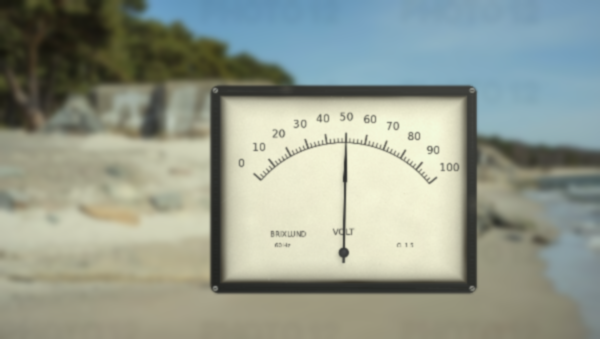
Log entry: 50
